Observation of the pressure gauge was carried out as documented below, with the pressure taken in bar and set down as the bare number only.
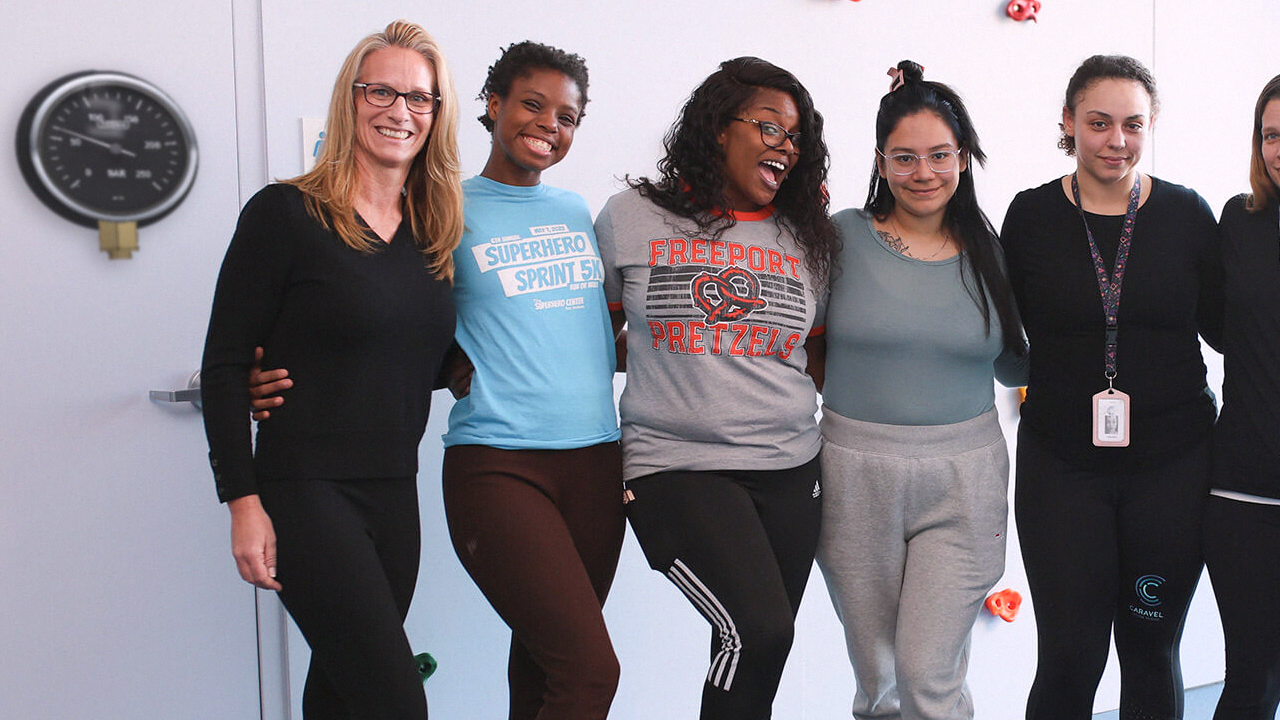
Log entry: 60
